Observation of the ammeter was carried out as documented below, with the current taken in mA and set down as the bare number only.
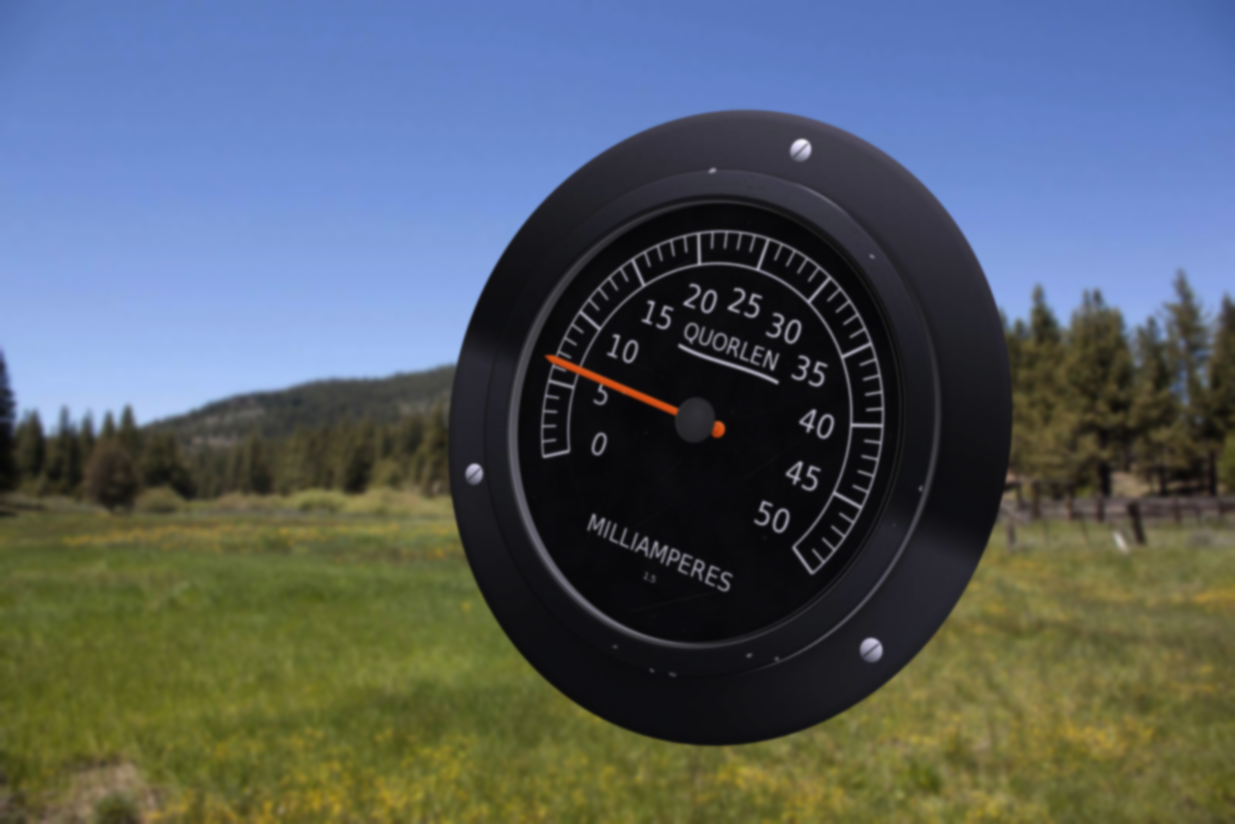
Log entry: 6.5
